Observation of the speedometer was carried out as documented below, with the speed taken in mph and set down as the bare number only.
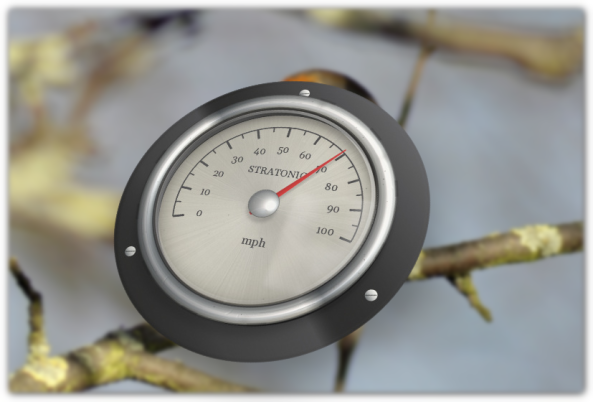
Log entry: 70
